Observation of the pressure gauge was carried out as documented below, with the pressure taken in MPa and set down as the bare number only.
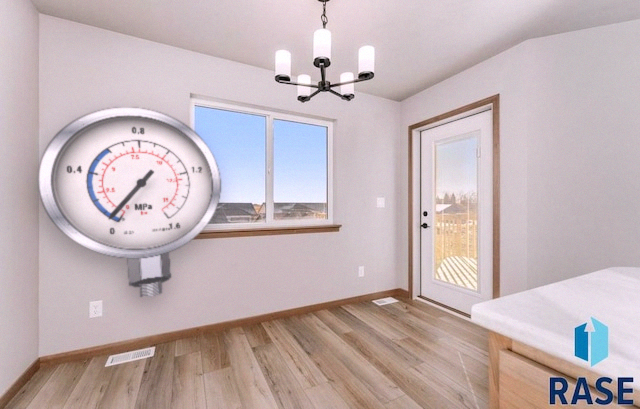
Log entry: 0.05
